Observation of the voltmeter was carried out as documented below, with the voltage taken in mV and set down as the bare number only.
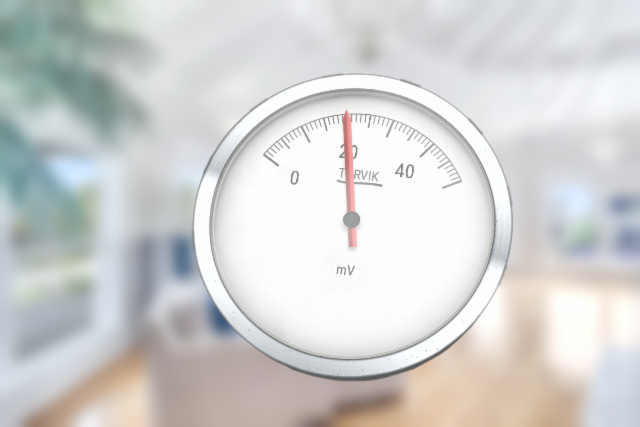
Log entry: 20
